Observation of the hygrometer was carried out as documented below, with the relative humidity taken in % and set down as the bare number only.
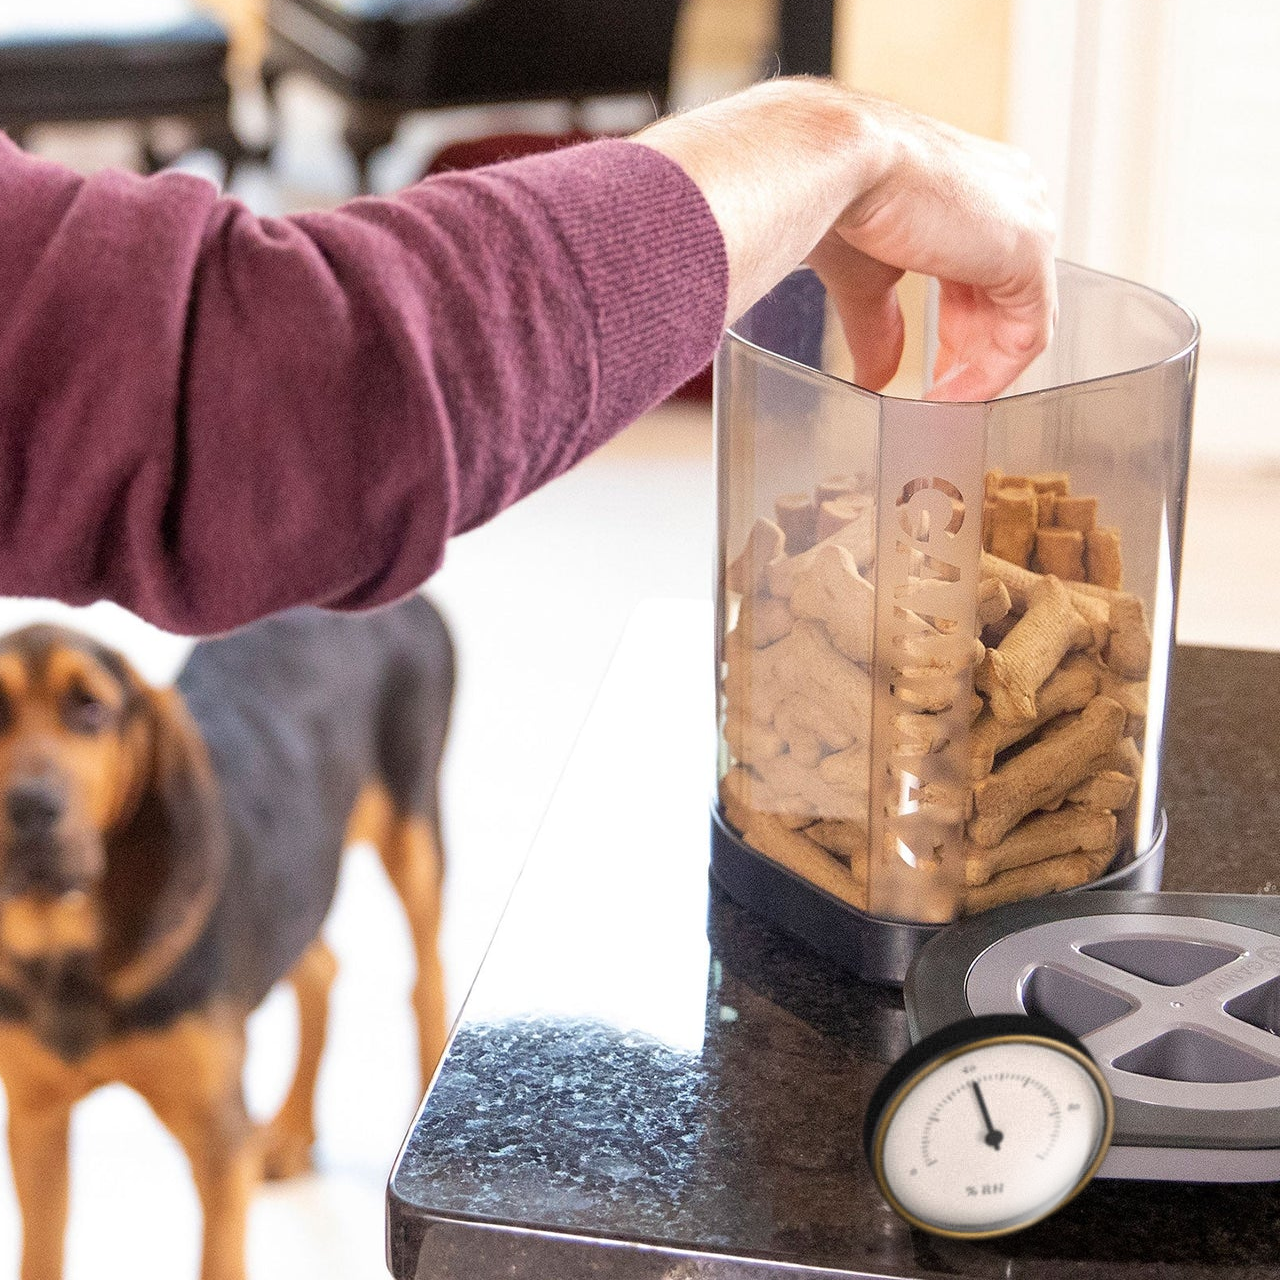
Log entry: 40
